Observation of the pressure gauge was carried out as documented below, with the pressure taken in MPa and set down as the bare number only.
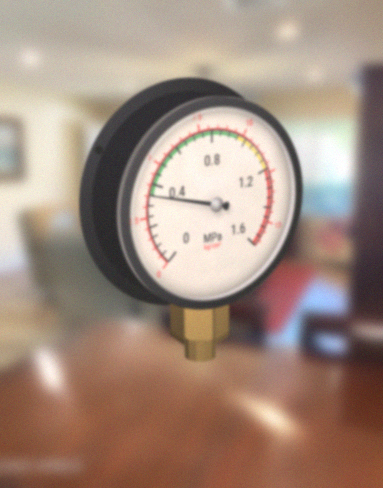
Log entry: 0.35
